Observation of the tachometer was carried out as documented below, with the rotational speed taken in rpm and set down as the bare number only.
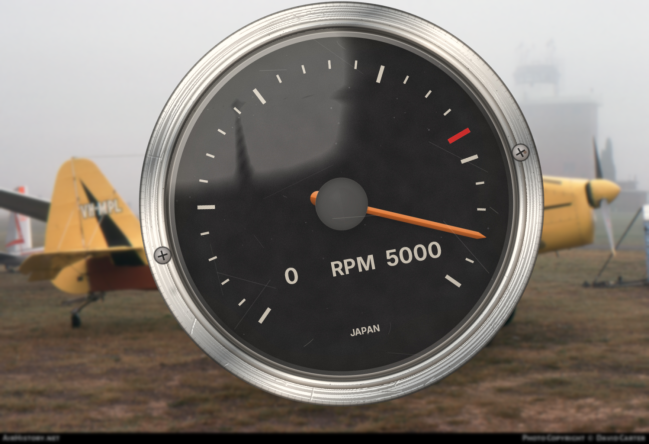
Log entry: 4600
